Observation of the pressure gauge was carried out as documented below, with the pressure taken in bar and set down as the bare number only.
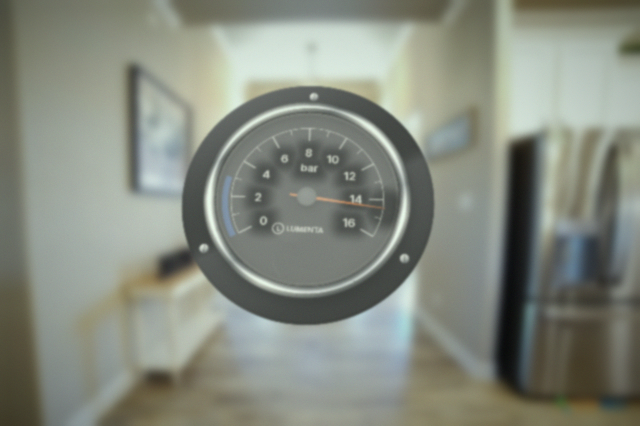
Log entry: 14.5
